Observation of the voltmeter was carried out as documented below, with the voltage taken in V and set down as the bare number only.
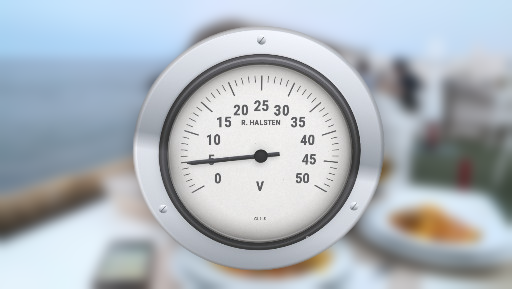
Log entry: 5
